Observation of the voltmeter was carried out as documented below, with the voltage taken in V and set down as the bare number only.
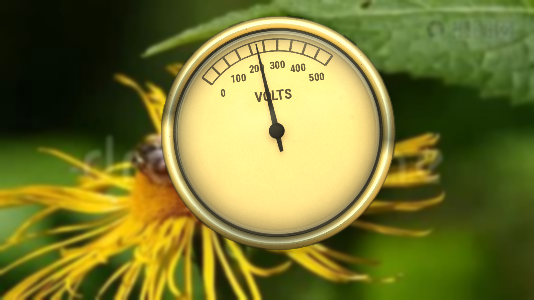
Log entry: 225
